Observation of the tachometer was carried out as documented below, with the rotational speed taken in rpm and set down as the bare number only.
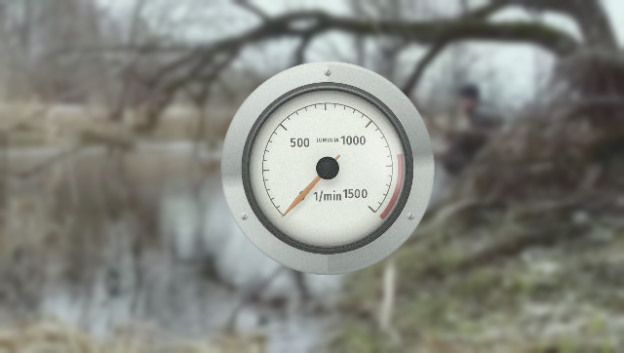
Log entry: 0
